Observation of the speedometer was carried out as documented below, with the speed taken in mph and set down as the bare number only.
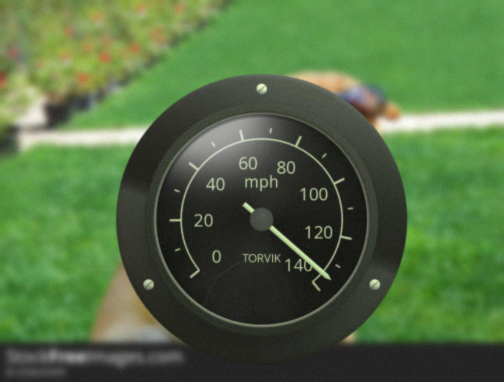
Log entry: 135
